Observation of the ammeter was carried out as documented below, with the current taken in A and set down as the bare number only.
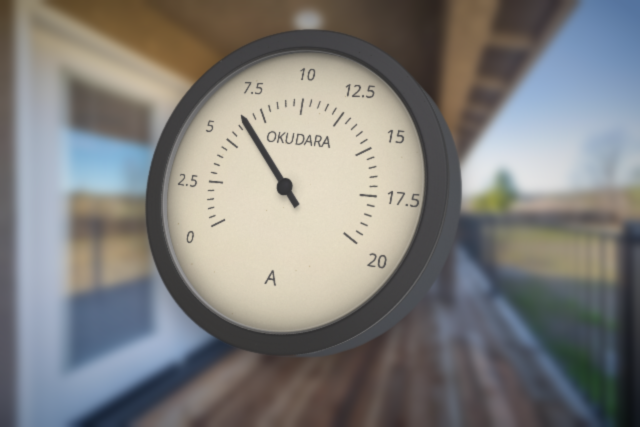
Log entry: 6.5
